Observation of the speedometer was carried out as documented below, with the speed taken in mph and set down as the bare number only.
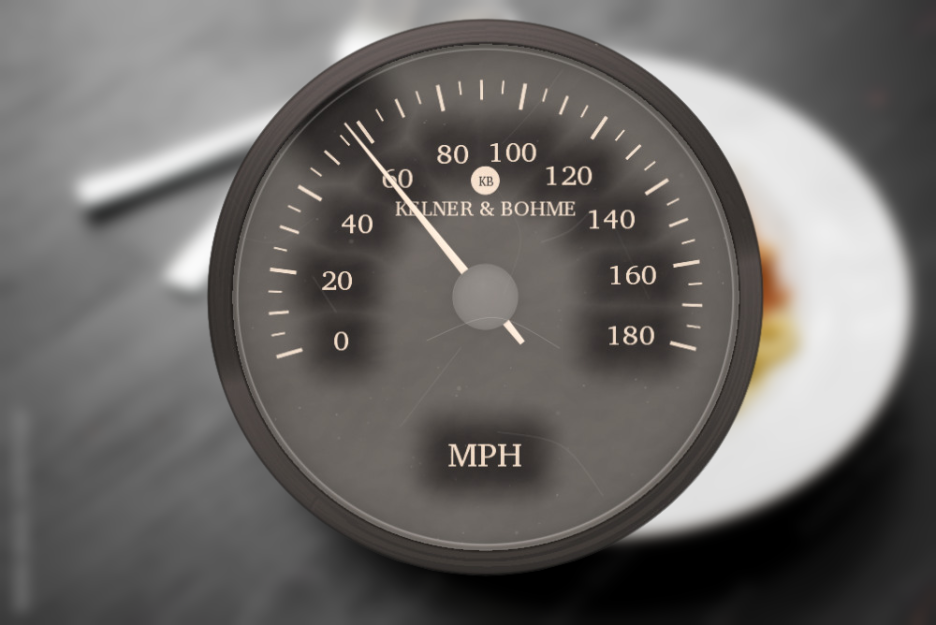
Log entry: 57.5
